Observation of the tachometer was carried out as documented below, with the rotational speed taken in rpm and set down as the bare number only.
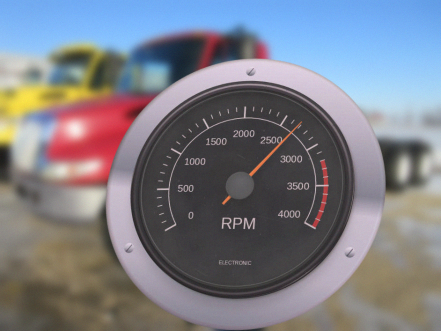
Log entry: 2700
